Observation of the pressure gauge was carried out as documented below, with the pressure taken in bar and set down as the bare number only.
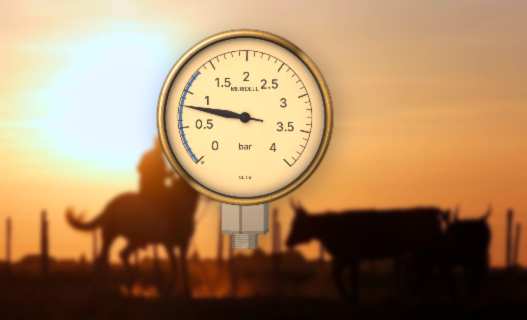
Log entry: 0.8
